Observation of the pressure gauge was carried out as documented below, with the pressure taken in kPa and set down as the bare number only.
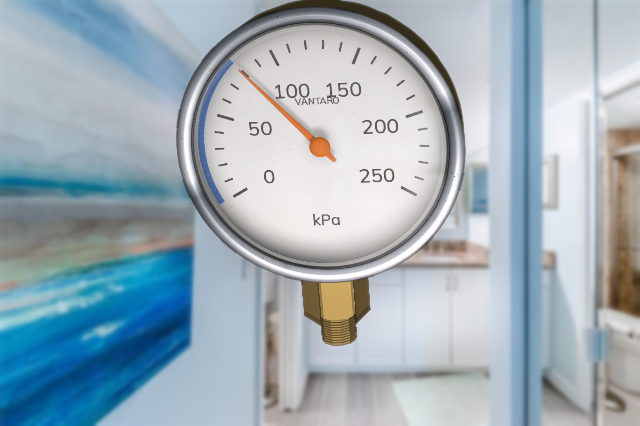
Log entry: 80
